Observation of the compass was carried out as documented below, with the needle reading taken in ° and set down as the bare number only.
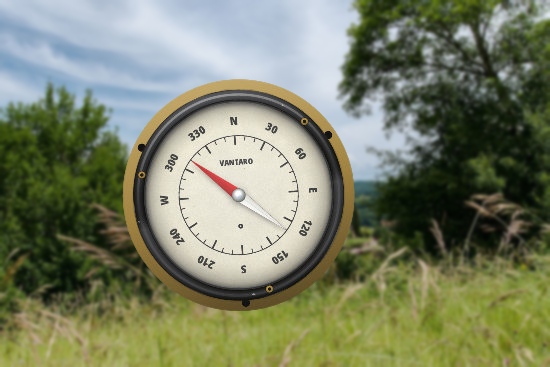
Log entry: 310
